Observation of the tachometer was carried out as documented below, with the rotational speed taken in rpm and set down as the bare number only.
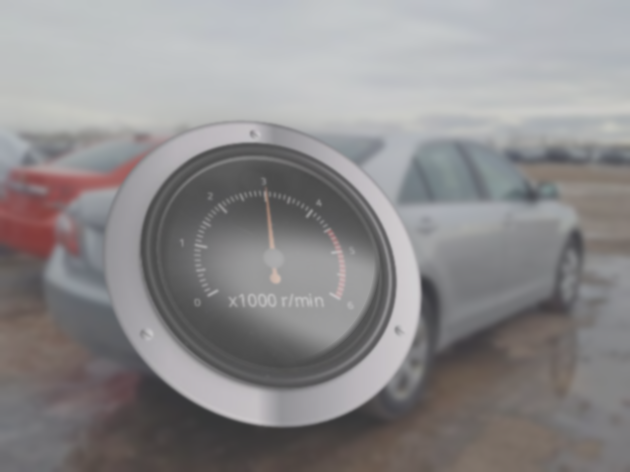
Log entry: 3000
